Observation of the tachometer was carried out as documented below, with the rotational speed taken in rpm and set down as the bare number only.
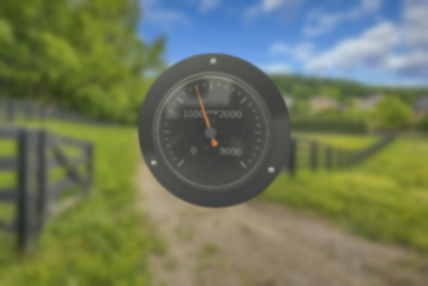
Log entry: 1300
